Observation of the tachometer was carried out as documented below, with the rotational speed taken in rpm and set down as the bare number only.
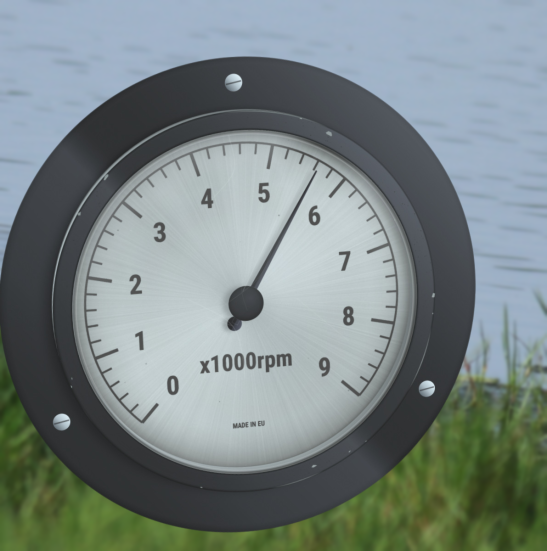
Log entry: 5600
